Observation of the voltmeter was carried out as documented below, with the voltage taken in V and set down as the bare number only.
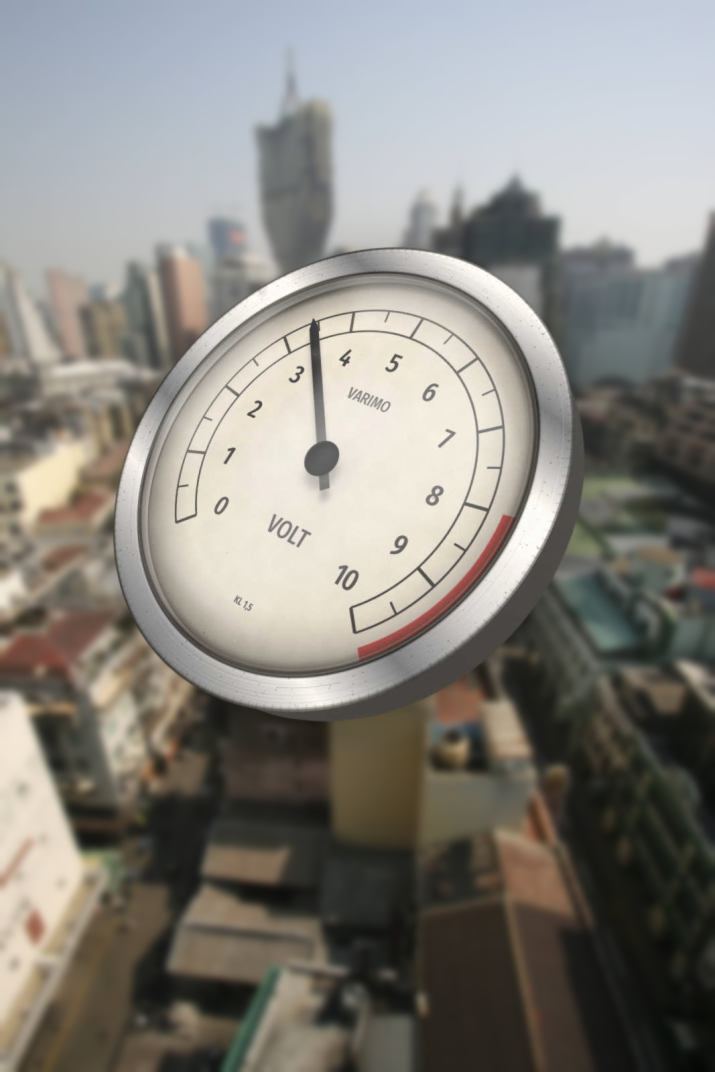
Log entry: 3.5
